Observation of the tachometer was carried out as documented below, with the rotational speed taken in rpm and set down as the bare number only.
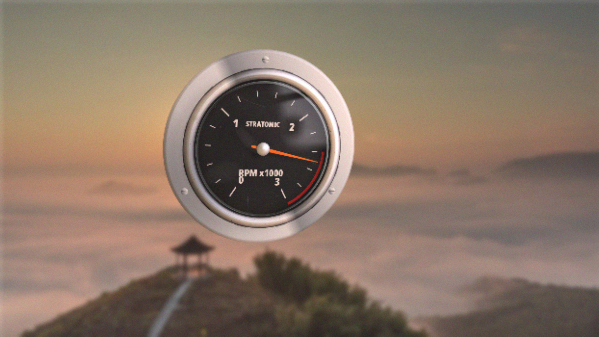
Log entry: 2500
